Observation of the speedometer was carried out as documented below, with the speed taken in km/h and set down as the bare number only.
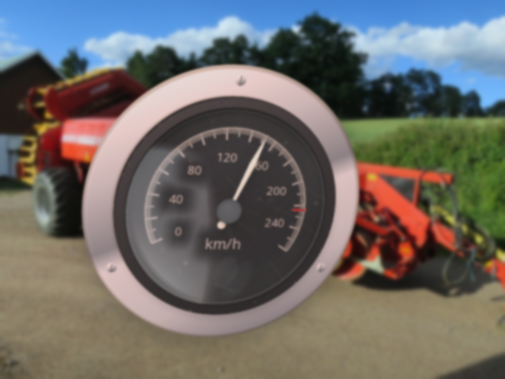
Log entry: 150
